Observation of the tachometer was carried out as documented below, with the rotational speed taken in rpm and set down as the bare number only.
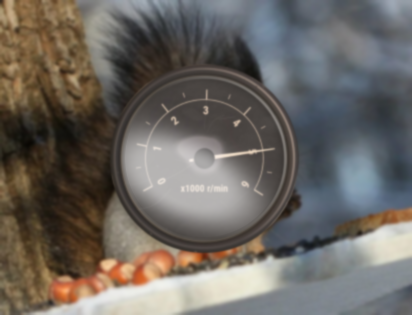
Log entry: 5000
